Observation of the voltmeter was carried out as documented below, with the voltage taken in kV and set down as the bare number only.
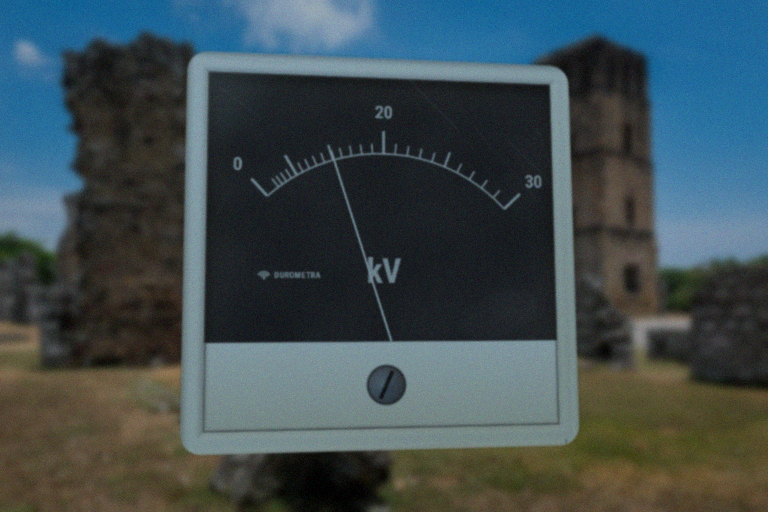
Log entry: 15
